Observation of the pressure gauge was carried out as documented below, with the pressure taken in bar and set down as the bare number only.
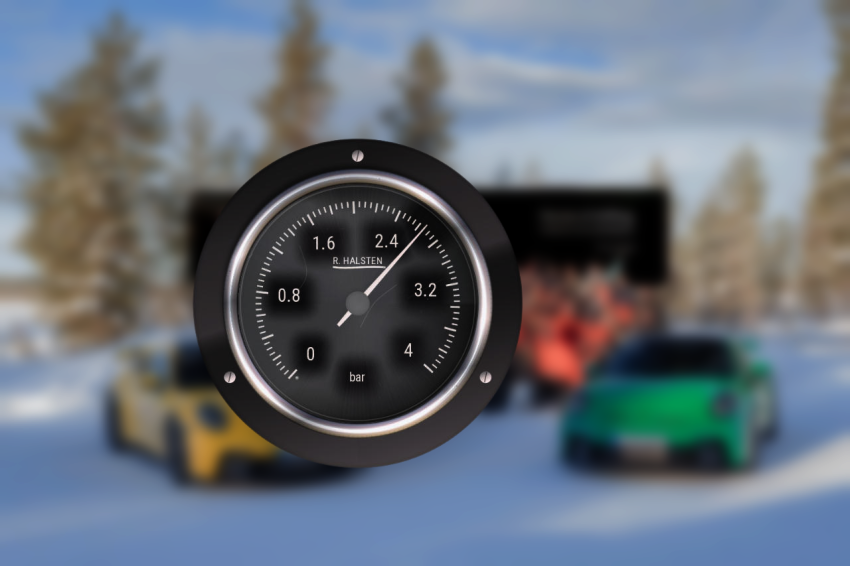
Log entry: 2.65
